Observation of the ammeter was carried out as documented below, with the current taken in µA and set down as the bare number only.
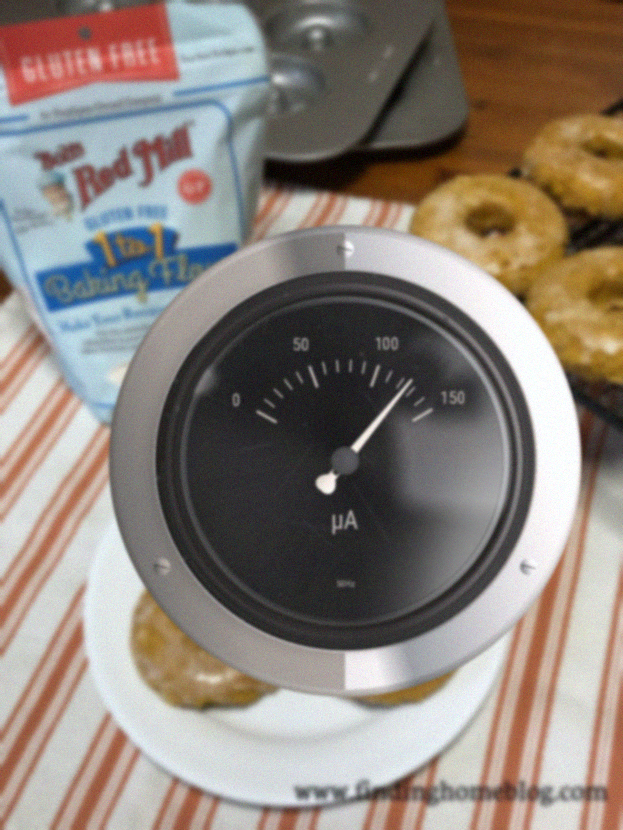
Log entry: 125
